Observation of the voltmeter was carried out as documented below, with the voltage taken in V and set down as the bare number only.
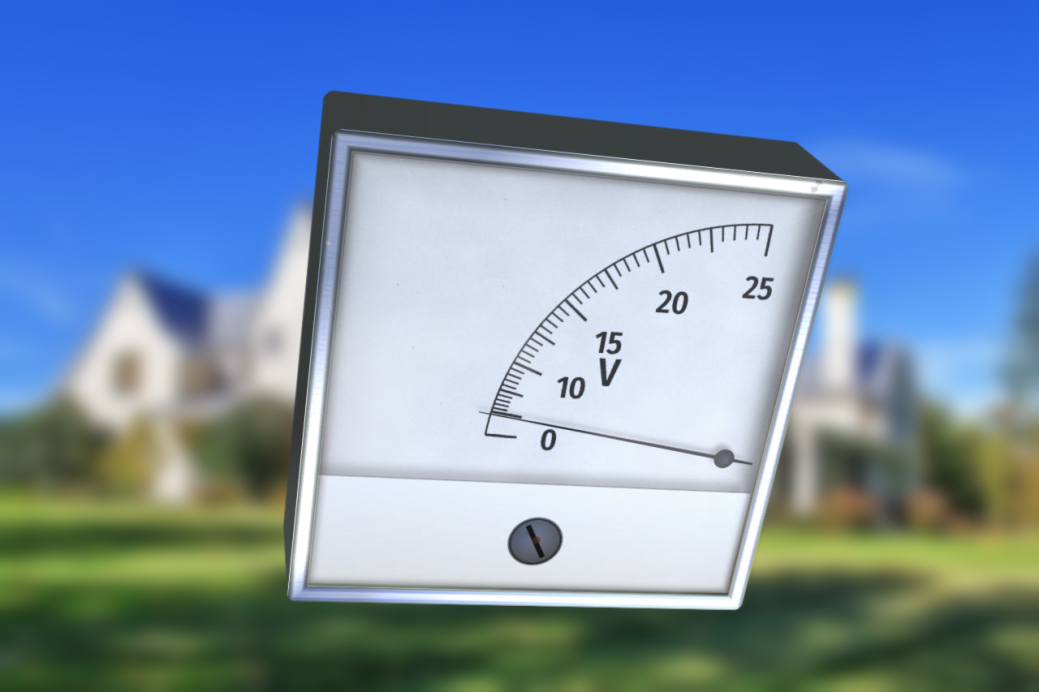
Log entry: 5
